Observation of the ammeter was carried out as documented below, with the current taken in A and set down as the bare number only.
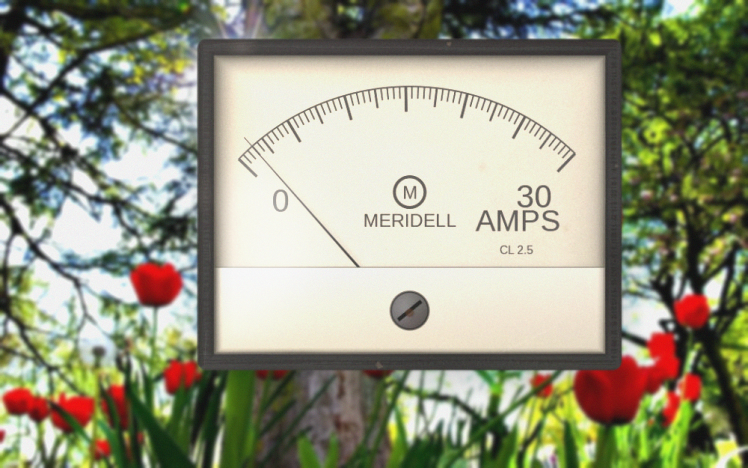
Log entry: 1.5
